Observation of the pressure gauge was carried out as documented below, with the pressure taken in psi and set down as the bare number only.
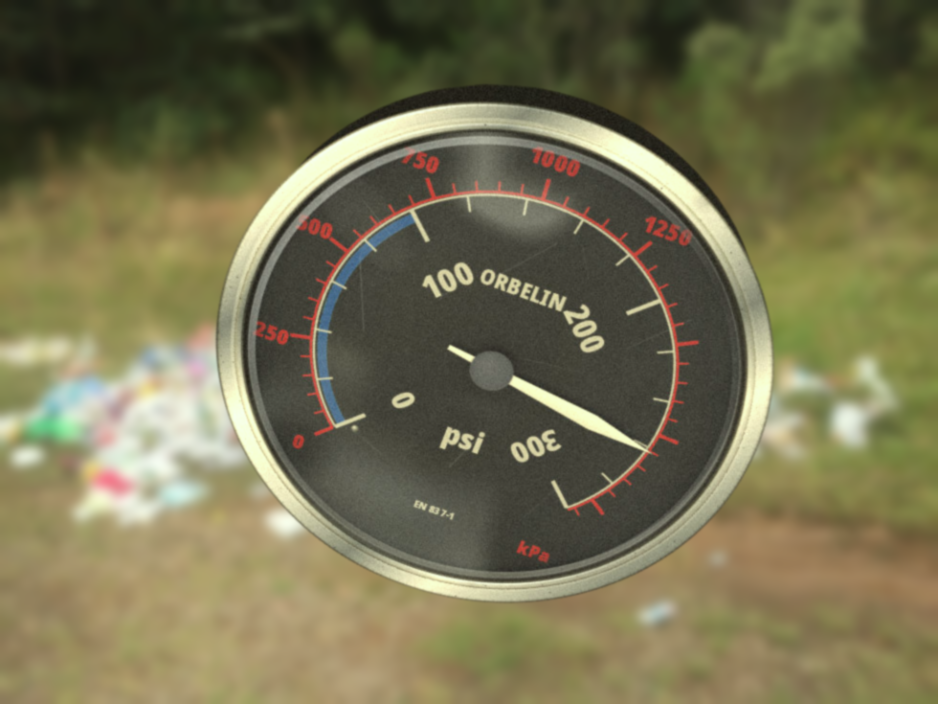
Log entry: 260
